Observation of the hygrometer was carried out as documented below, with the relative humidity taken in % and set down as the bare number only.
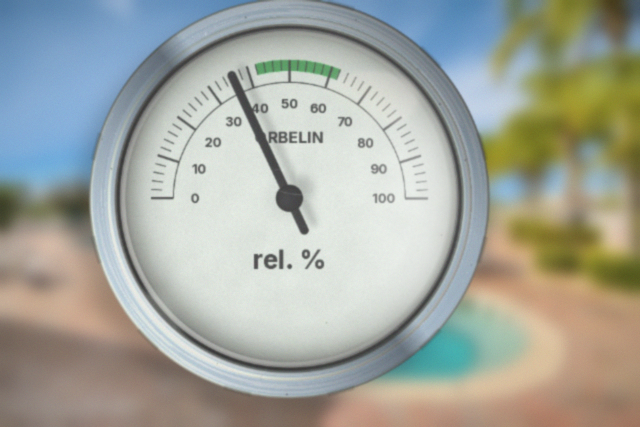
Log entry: 36
